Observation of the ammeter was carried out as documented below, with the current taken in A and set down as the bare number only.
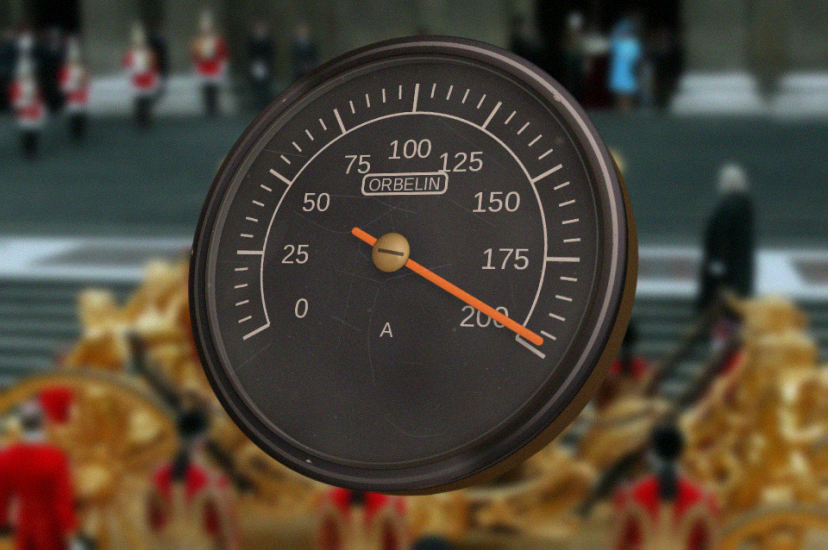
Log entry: 197.5
